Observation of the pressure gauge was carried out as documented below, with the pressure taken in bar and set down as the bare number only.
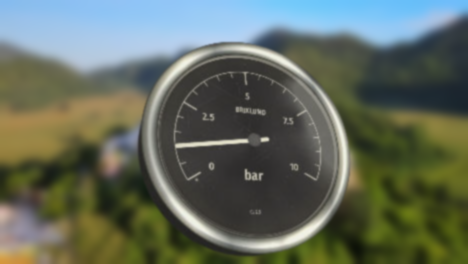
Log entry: 1
